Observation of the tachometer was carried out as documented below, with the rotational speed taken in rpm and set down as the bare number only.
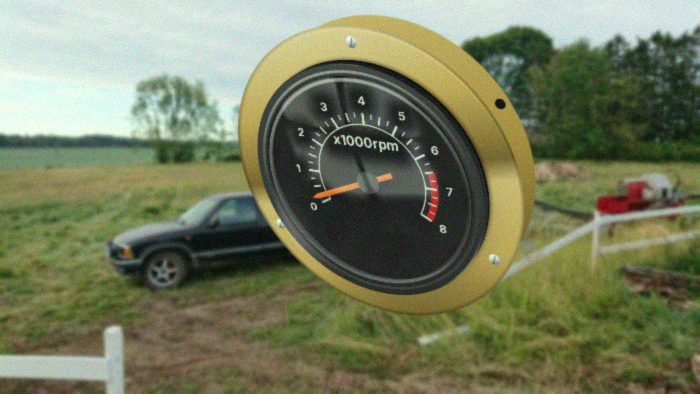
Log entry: 250
